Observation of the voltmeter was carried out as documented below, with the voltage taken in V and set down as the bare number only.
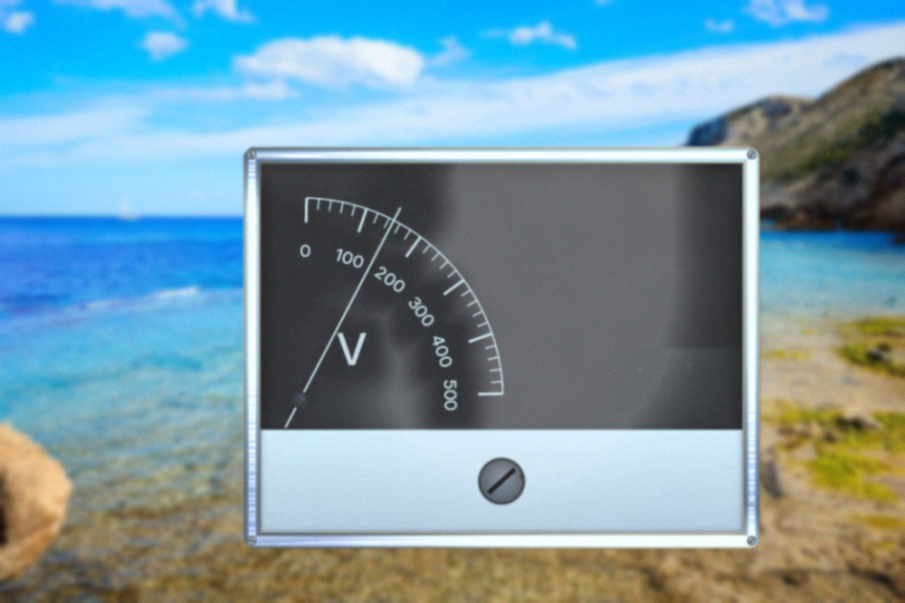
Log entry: 150
